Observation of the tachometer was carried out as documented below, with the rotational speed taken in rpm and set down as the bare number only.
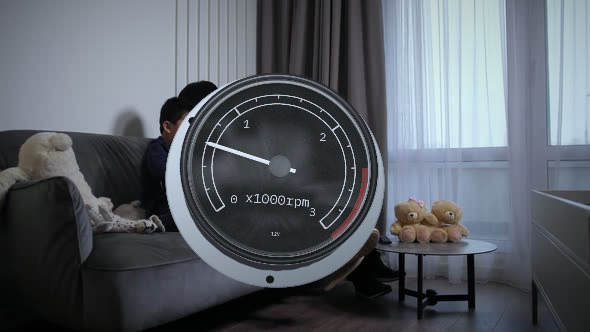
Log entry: 600
